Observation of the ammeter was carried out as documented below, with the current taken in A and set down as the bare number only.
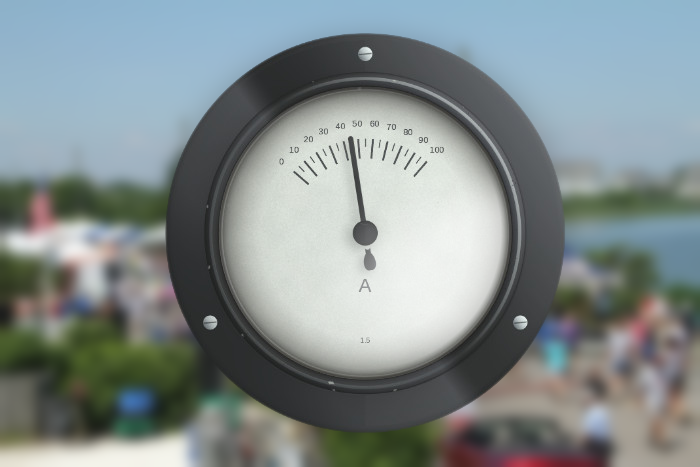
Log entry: 45
